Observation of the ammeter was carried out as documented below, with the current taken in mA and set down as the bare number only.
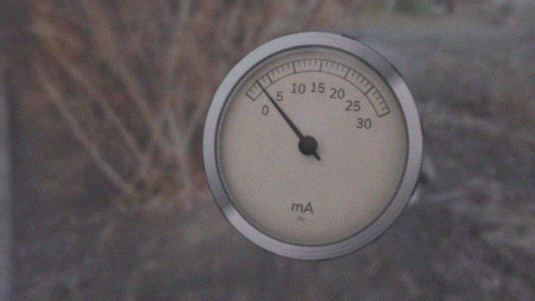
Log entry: 3
